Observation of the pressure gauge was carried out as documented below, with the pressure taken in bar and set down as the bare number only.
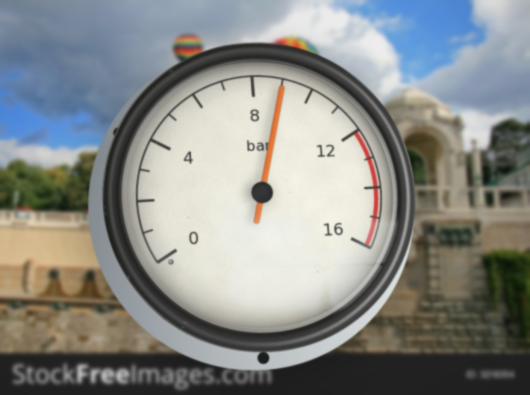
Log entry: 9
